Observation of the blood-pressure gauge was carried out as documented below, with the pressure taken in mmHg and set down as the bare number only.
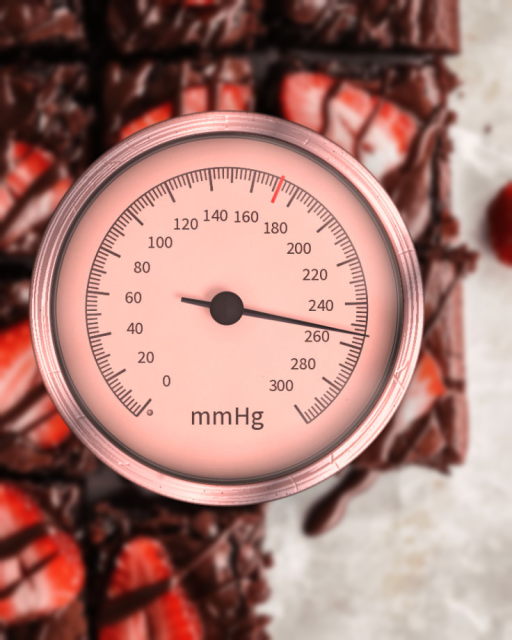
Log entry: 254
